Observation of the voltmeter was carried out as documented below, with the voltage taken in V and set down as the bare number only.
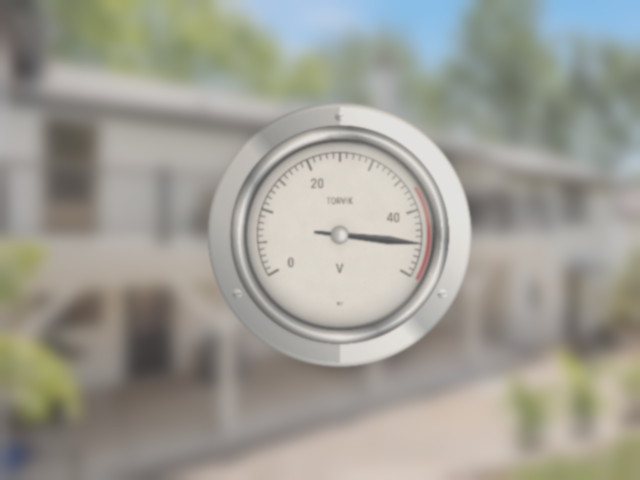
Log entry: 45
